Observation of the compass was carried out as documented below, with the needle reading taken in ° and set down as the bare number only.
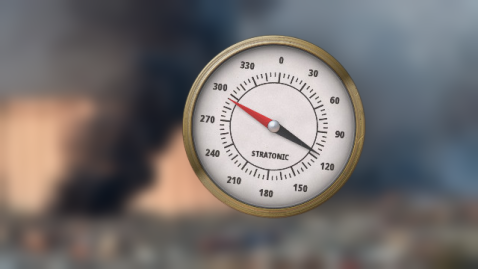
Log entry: 295
